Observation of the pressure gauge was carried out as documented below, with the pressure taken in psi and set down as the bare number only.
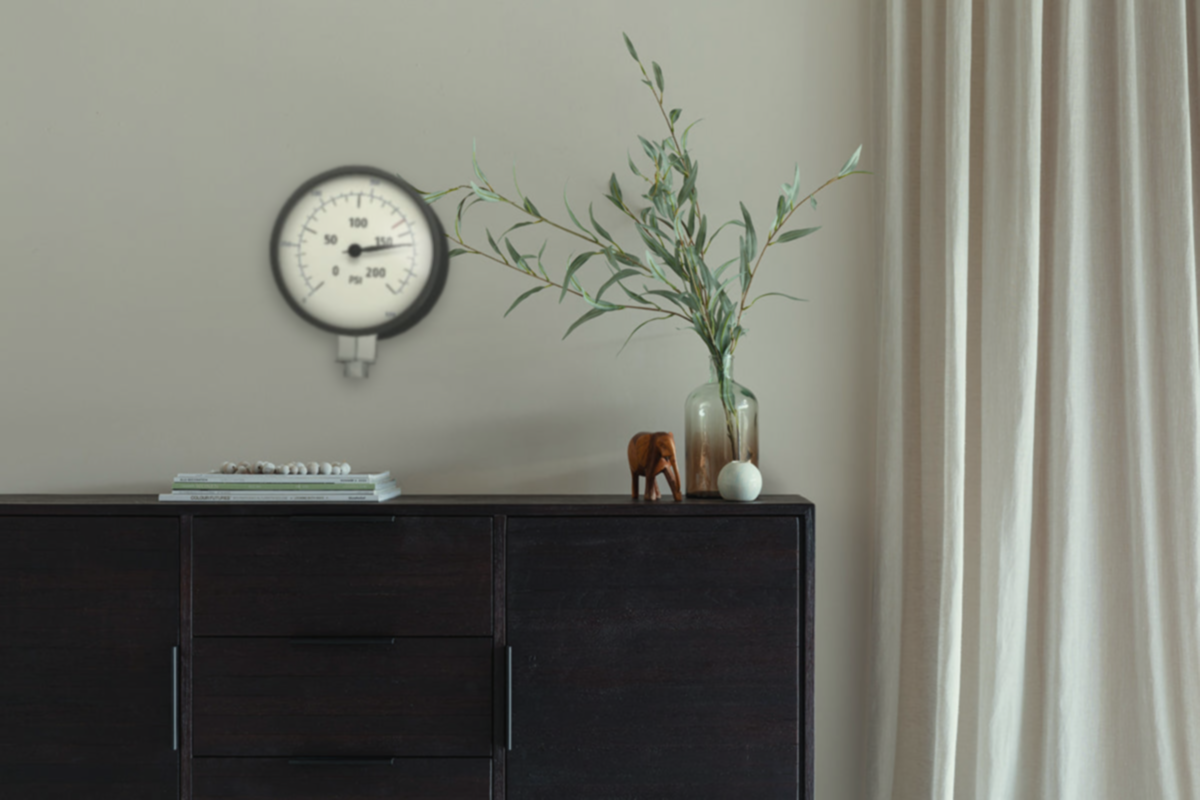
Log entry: 160
